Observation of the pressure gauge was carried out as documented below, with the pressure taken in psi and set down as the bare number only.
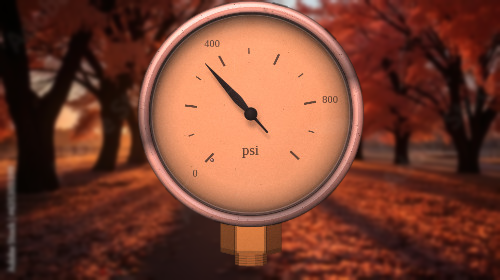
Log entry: 350
